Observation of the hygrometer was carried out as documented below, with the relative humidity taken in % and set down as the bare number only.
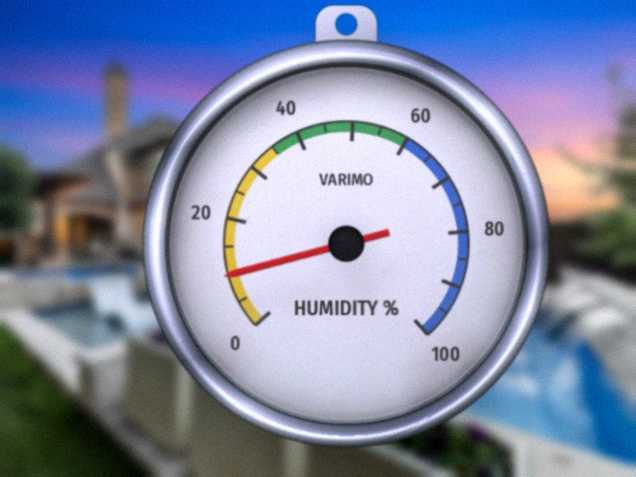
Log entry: 10
